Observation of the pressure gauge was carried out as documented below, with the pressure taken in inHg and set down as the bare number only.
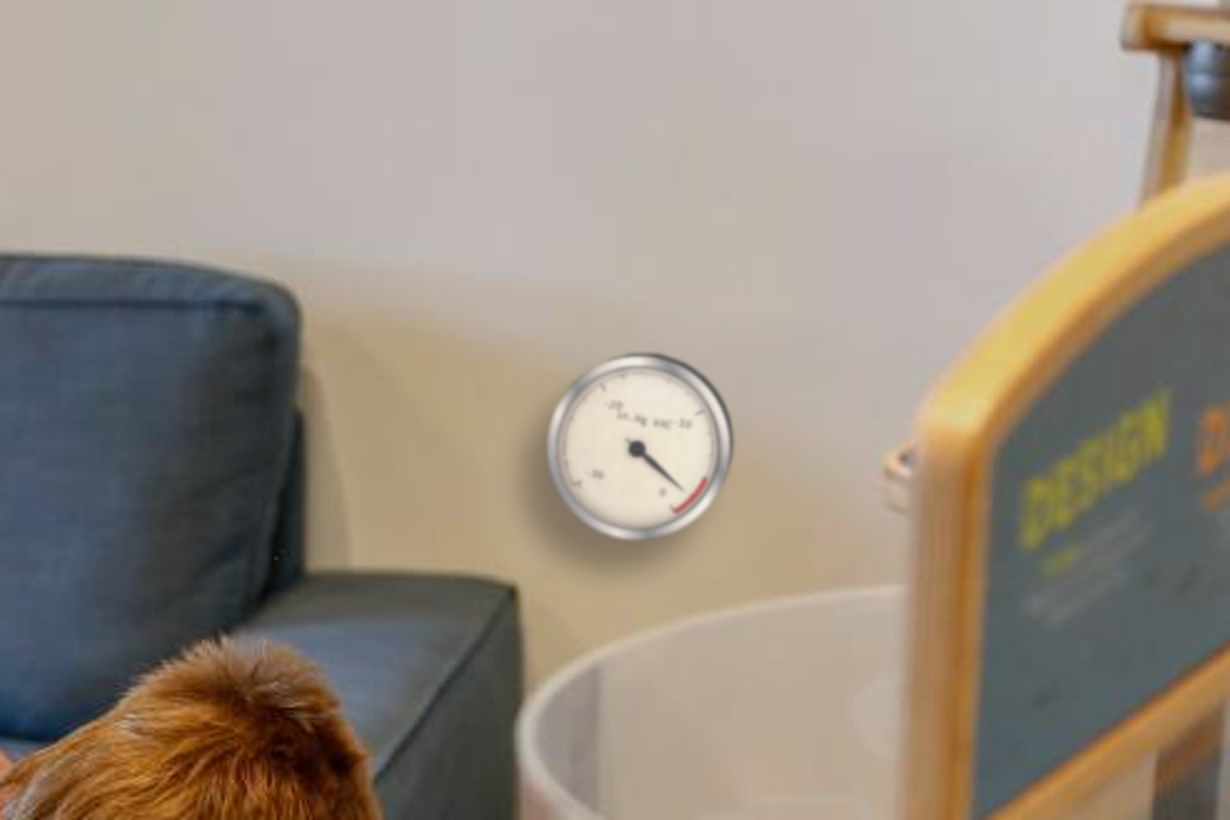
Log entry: -2
